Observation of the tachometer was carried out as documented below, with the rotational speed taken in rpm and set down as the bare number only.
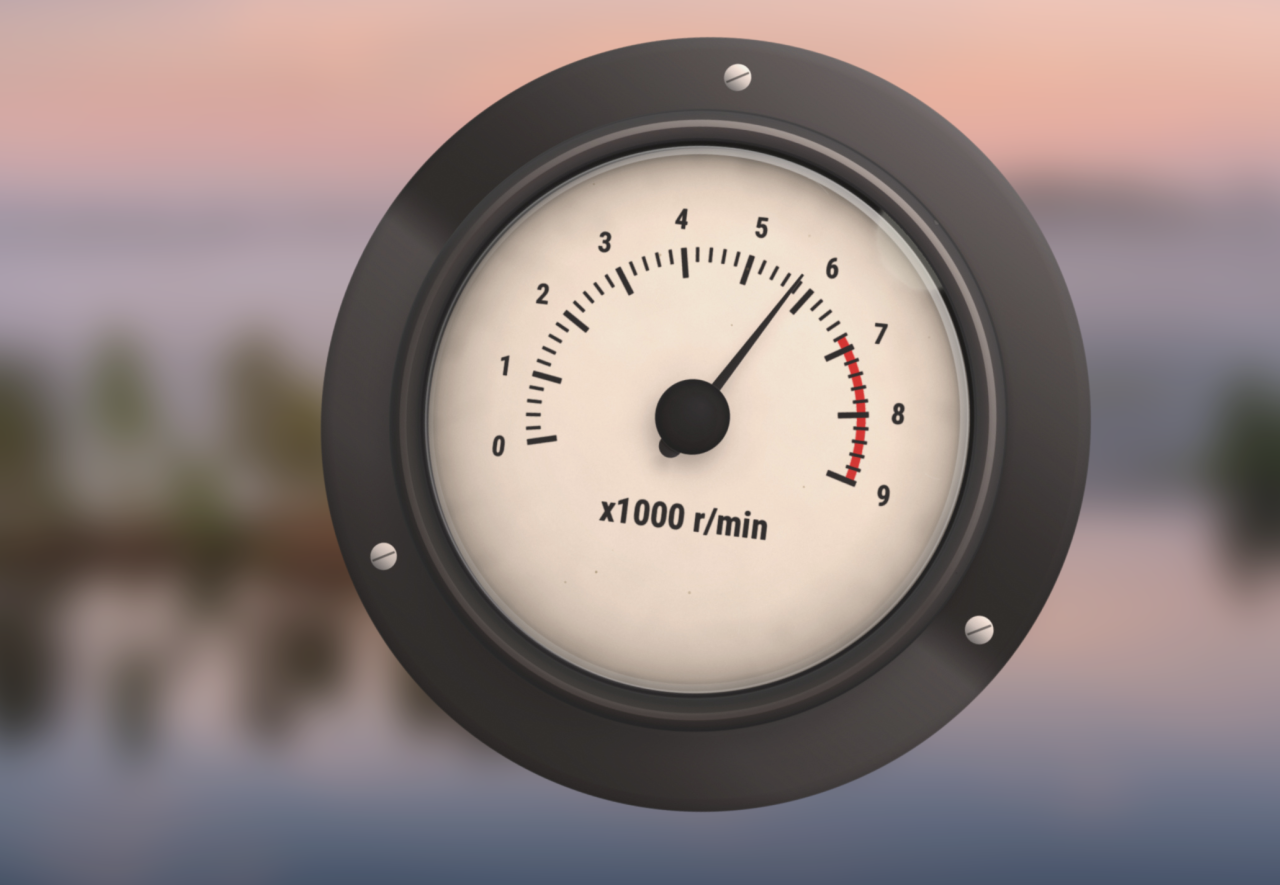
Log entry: 5800
